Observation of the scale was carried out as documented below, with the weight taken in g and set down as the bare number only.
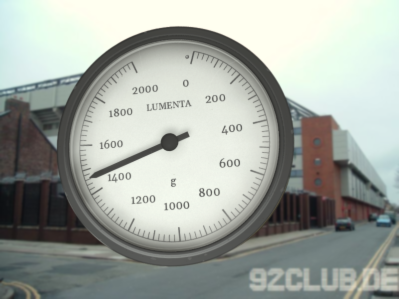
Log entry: 1460
